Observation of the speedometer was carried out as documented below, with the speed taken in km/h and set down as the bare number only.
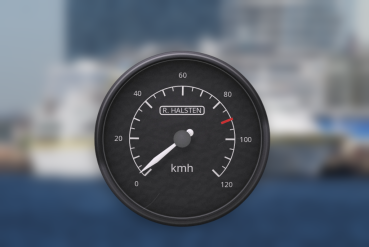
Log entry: 2.5
